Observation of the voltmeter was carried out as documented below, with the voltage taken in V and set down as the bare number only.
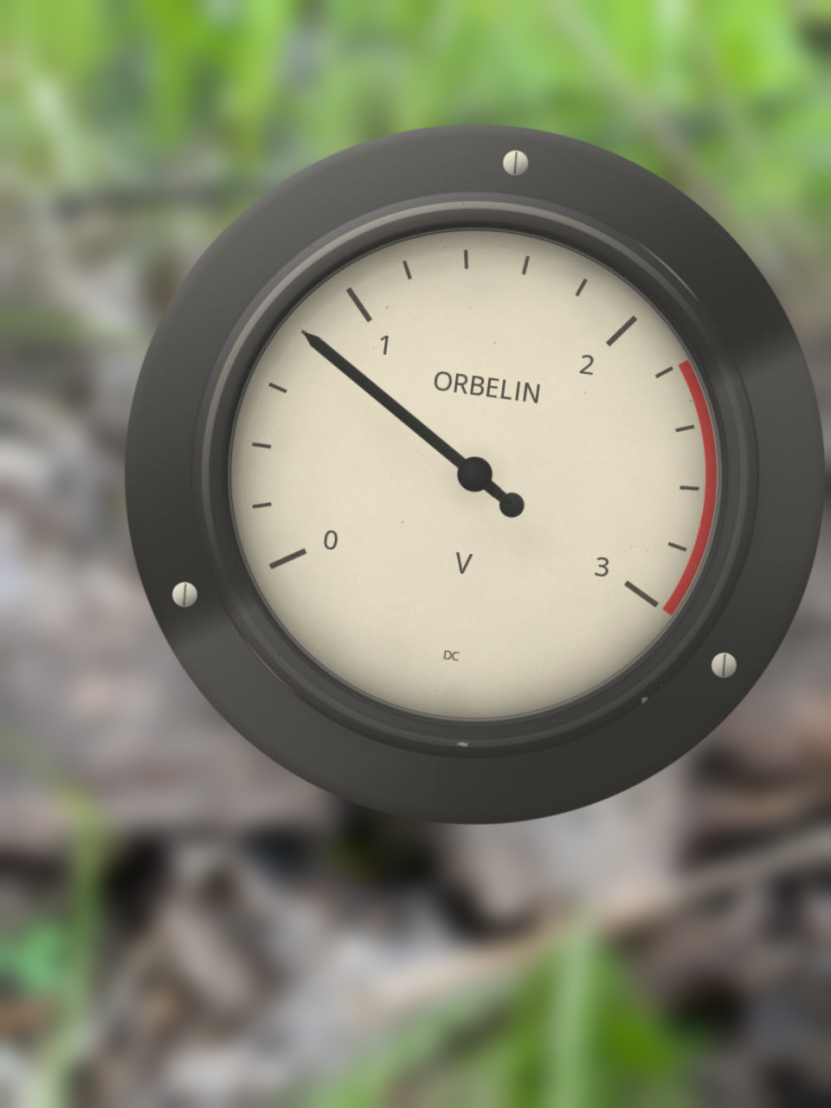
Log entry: 0.8
